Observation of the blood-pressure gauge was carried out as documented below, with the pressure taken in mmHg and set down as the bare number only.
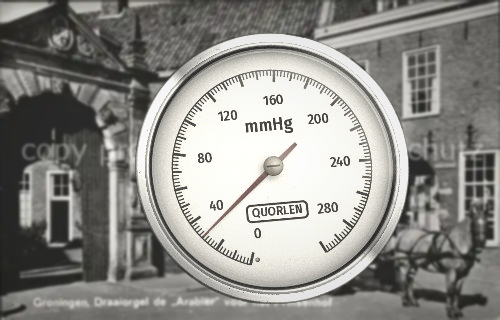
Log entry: 30
